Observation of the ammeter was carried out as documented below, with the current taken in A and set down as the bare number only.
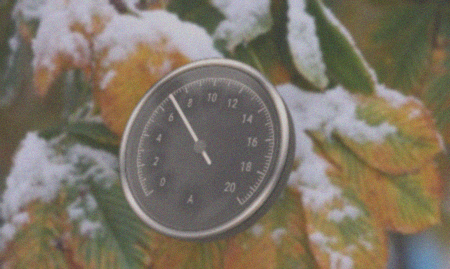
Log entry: 7
